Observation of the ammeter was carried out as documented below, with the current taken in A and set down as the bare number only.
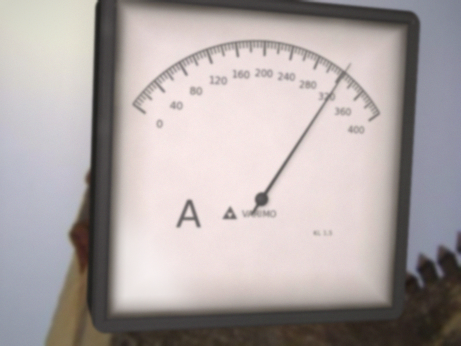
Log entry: 320
